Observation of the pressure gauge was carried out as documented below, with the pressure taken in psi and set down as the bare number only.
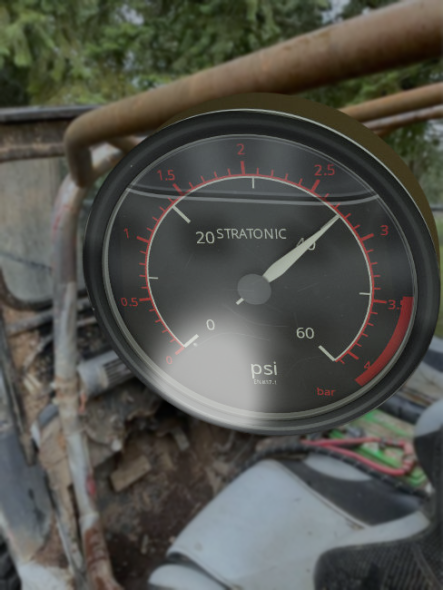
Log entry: 40
